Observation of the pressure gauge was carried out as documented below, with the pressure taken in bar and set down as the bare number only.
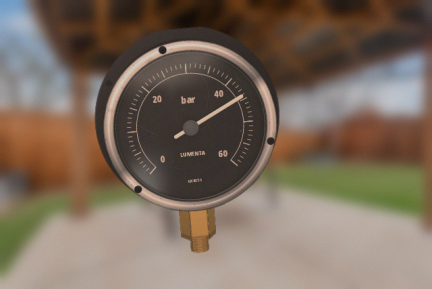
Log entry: 44
